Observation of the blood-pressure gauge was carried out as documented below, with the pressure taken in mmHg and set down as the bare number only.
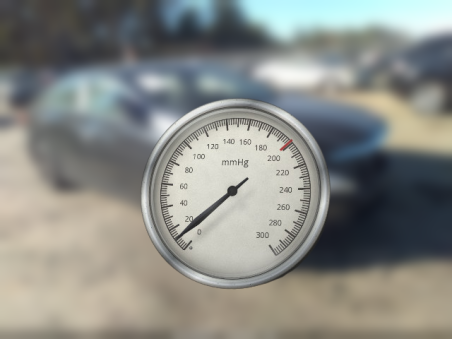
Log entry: 10
